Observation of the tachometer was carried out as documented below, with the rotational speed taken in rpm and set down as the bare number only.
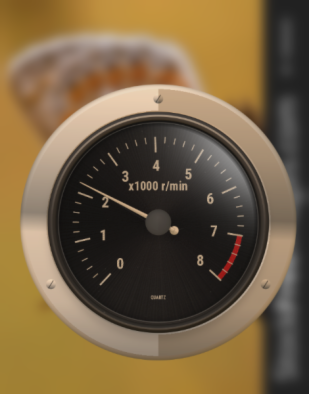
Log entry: 2200
